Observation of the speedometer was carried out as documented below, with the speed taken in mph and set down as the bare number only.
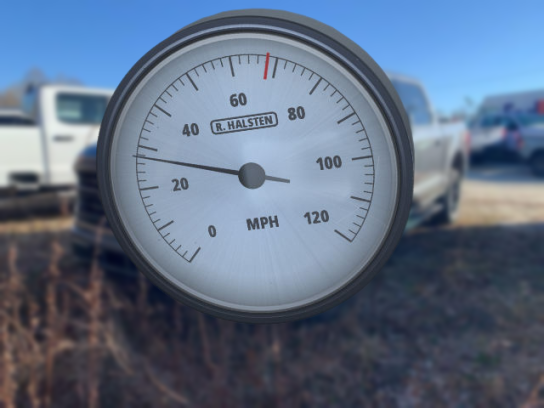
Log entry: 28
